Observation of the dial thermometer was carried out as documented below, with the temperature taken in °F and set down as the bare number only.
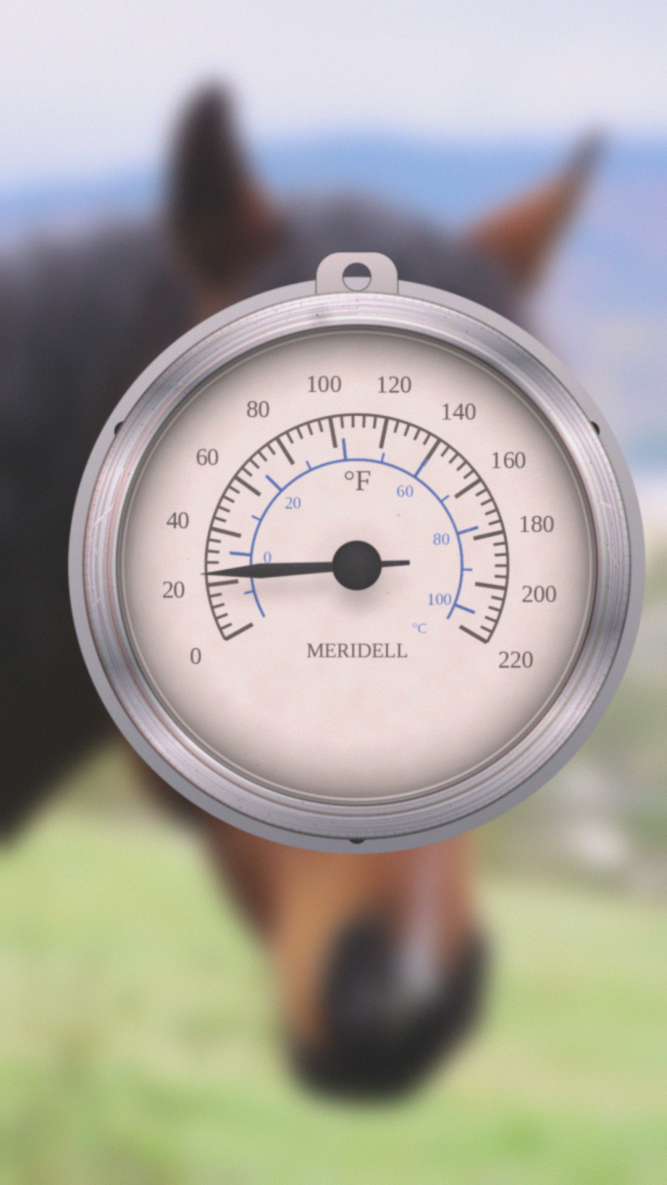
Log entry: 24
